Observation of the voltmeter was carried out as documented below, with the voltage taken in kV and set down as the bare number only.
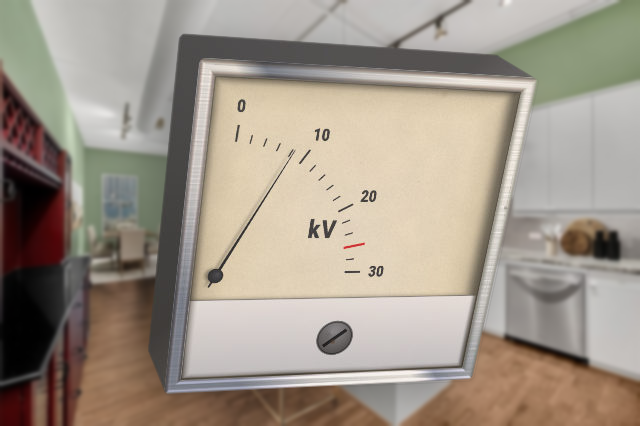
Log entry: 8
